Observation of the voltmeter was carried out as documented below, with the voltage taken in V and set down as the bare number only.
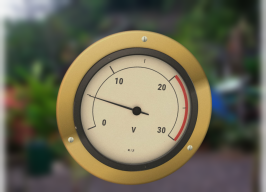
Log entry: 5
